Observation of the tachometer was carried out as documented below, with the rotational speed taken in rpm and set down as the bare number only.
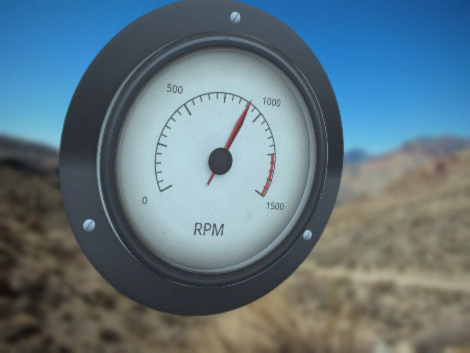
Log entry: 900
